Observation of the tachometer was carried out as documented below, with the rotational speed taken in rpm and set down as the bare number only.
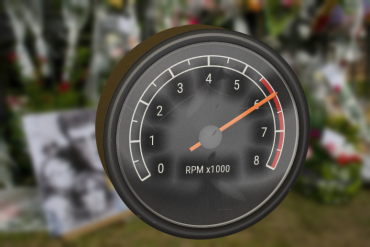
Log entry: 6000
